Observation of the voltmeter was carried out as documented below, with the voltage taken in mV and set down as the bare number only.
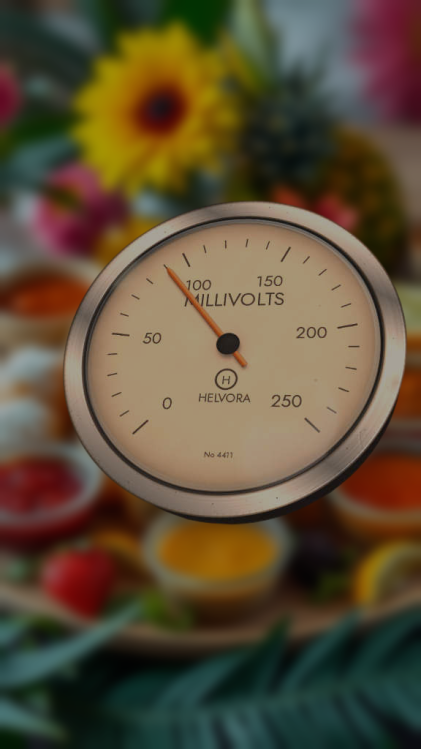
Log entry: 90
